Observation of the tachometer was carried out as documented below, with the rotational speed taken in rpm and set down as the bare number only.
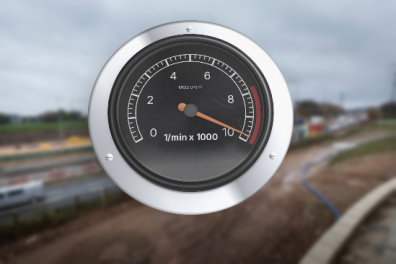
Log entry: 9800
